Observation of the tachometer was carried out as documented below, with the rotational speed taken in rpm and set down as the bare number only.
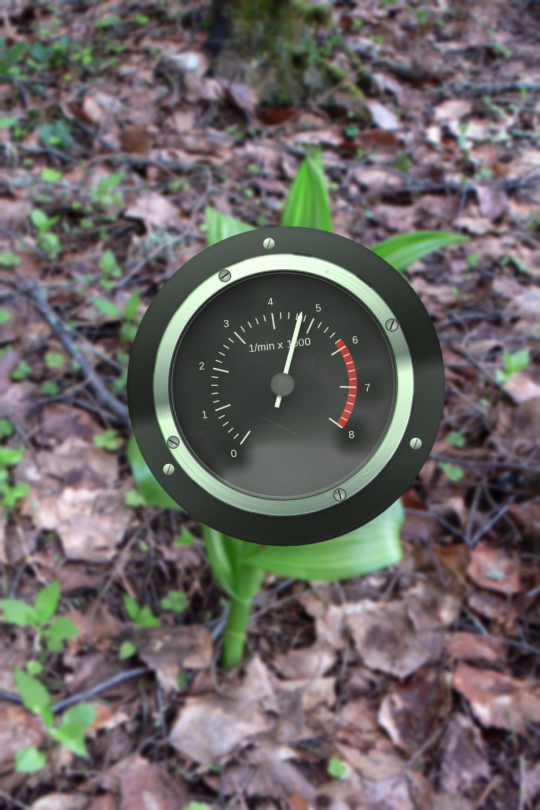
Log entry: 4700
